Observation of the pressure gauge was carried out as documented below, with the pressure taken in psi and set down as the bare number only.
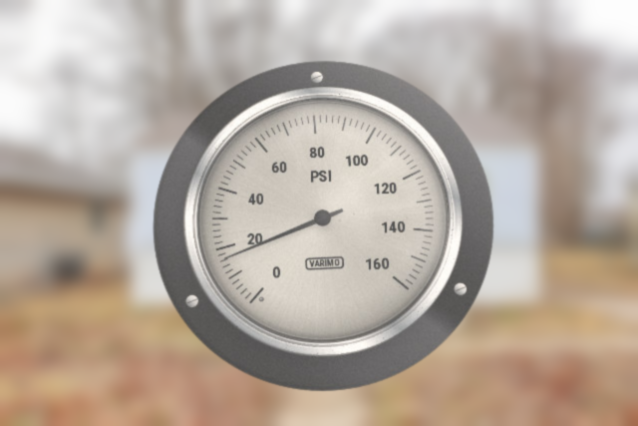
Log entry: 16
